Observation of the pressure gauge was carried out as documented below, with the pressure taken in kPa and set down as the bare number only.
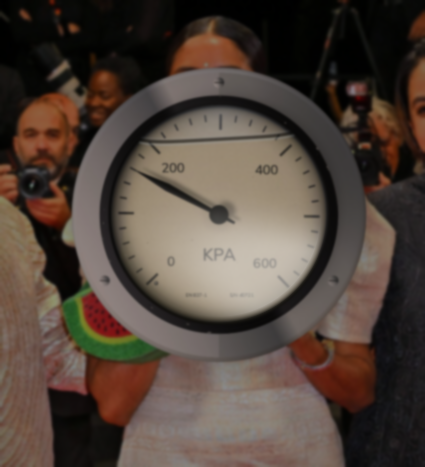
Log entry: 160
